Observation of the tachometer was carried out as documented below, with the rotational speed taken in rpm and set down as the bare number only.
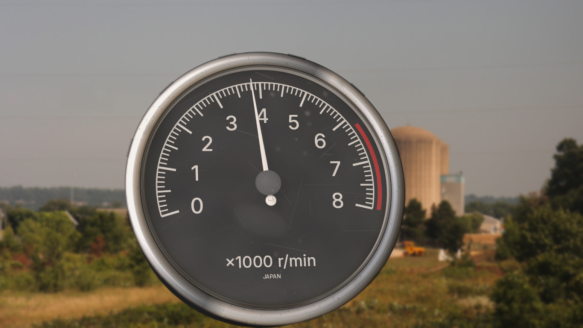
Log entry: 3800
